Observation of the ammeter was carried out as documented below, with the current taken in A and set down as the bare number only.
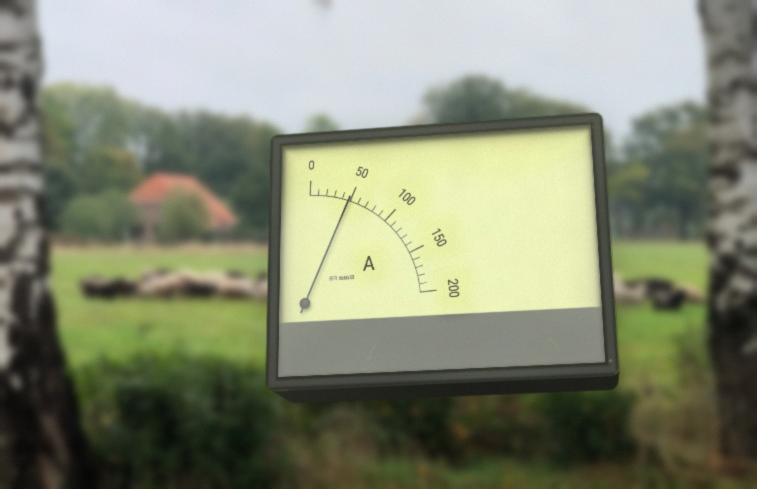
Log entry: 50
